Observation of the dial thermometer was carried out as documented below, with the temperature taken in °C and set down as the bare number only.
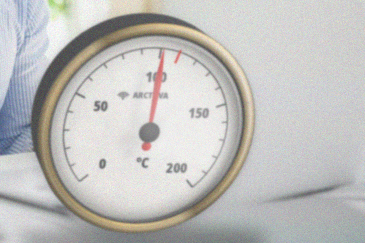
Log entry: 100
